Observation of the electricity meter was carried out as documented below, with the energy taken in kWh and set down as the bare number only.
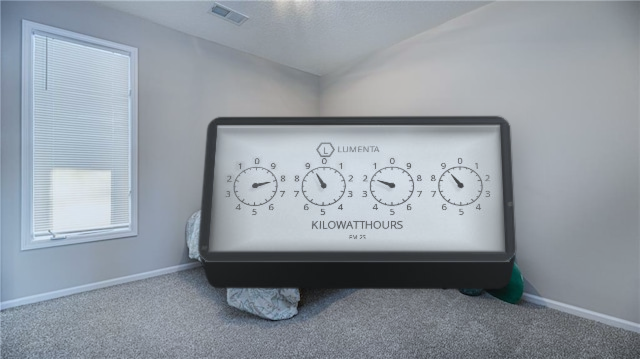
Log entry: 7919
